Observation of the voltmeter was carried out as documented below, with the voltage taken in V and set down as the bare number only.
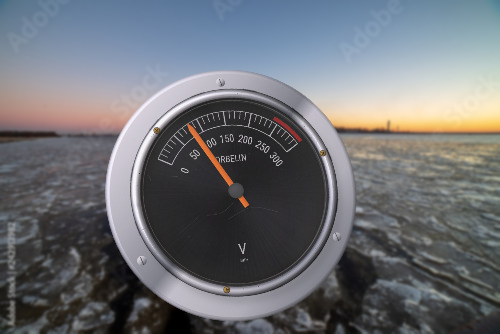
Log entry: 80
